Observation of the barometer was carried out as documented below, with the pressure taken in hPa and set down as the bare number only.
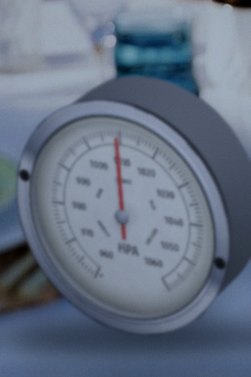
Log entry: 1010
